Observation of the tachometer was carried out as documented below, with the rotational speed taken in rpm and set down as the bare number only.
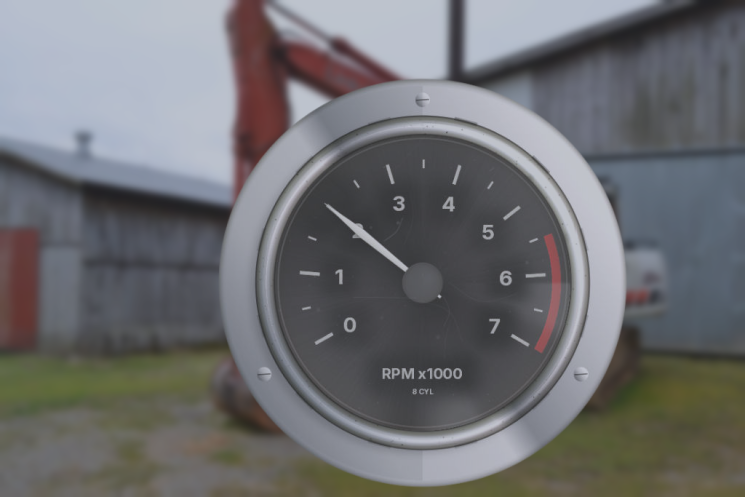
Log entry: 2000
